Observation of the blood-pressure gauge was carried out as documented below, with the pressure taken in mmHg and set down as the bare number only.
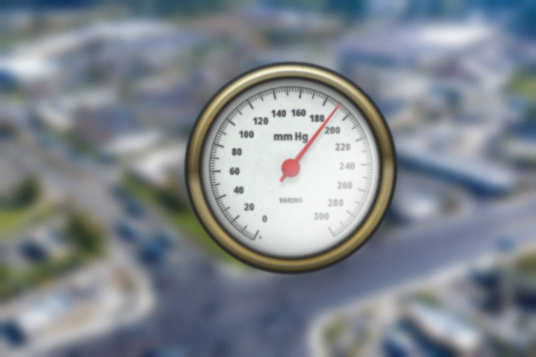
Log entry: 190
